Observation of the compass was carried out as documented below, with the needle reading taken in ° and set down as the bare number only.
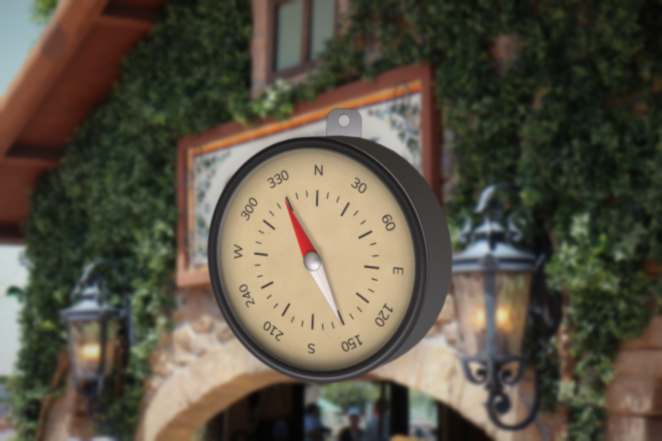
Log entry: 330
